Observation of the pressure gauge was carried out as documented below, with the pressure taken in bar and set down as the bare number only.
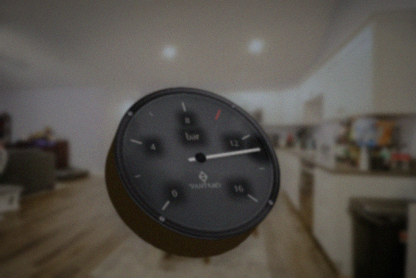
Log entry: 13
